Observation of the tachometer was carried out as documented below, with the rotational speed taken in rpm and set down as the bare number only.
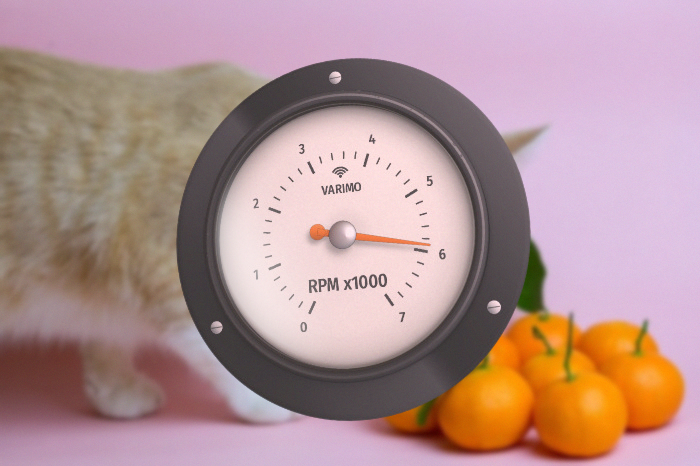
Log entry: 5900
